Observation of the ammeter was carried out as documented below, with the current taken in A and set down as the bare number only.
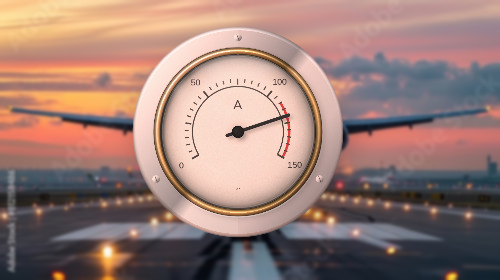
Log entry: 120
